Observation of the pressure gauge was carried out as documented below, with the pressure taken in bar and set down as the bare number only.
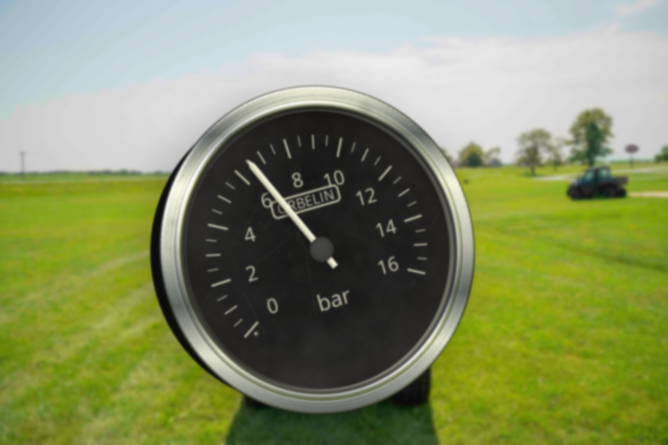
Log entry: 6.5
